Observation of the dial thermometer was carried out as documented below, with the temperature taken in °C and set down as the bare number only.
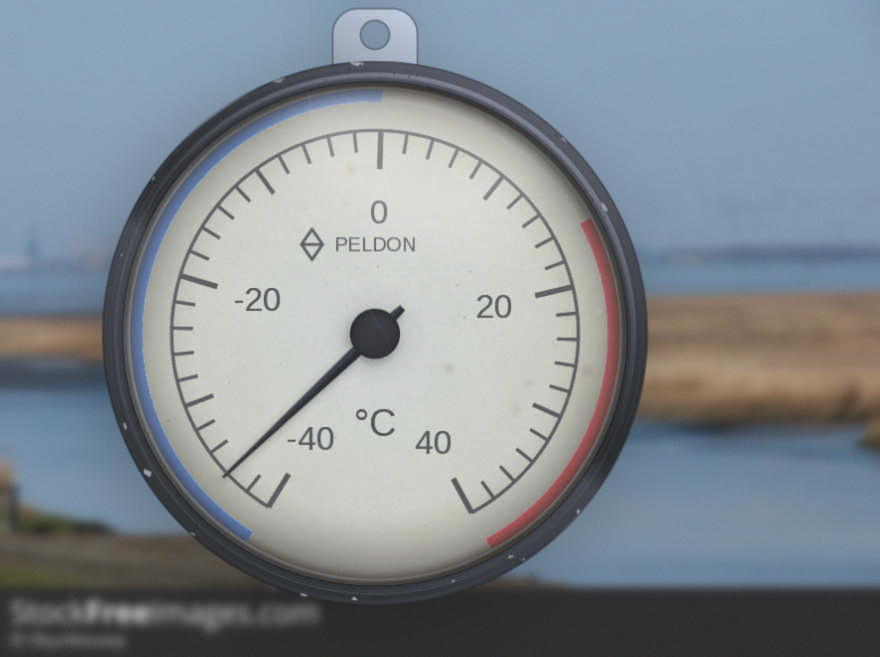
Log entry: -36
